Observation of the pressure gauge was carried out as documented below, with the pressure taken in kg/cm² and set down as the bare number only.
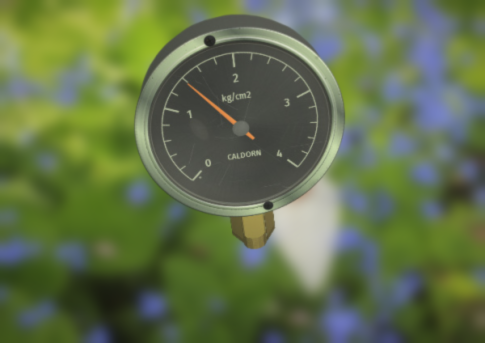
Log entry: 1.4
